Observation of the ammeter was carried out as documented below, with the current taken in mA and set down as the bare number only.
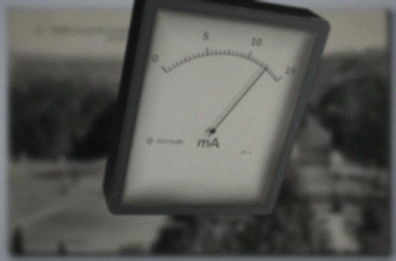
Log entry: 12.5
